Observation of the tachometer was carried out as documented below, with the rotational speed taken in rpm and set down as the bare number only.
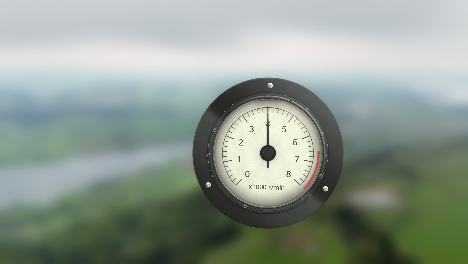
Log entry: 4000
